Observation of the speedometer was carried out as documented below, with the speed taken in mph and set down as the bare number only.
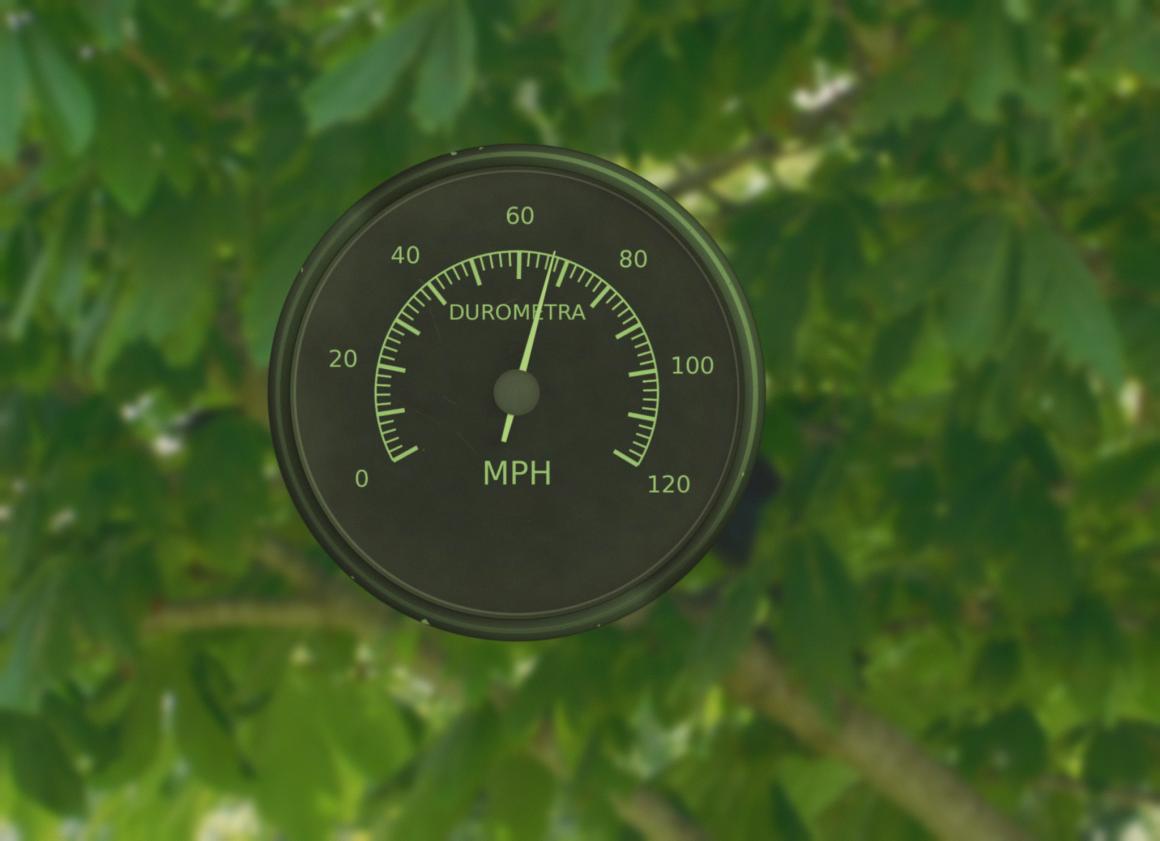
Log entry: 67
